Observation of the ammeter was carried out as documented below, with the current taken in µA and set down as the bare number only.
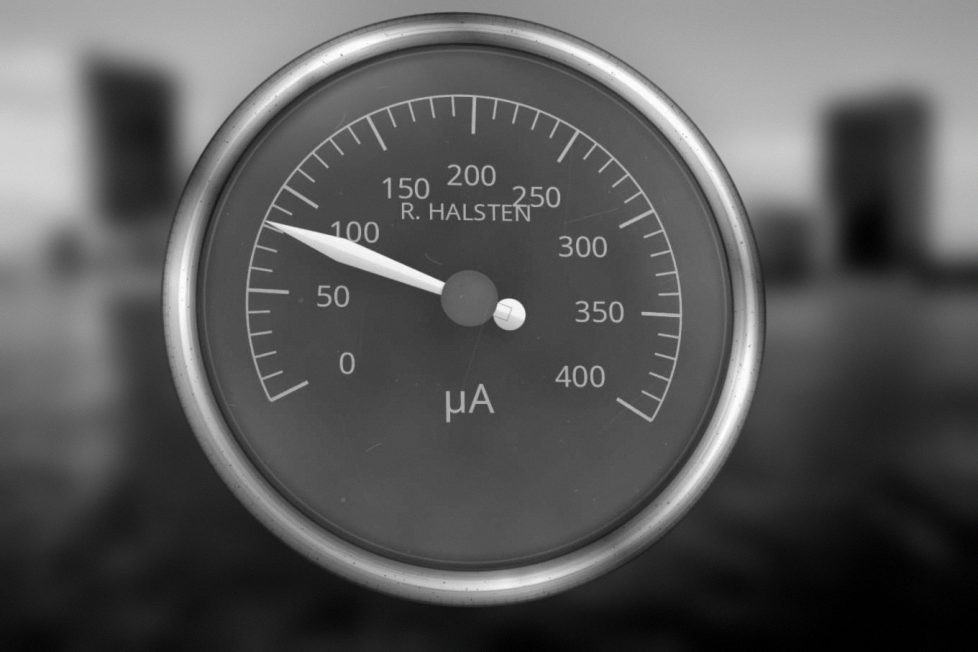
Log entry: 80
